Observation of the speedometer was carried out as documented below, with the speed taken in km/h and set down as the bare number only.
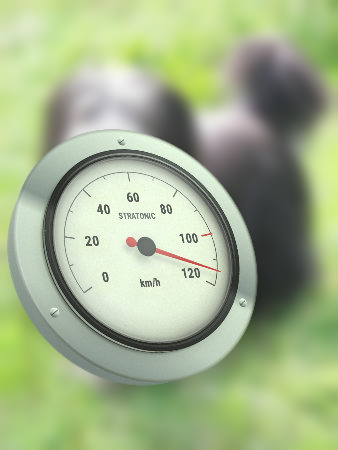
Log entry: 115
